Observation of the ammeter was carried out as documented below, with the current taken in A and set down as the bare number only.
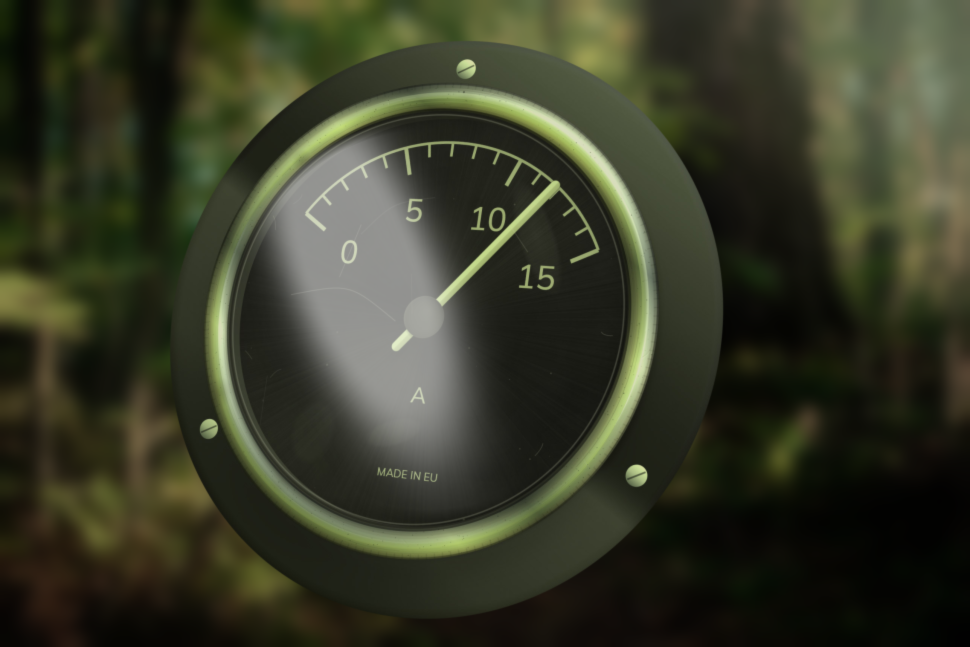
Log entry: 12
